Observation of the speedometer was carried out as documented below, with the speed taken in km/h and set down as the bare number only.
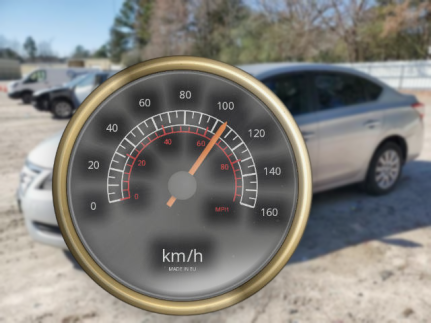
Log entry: 105
